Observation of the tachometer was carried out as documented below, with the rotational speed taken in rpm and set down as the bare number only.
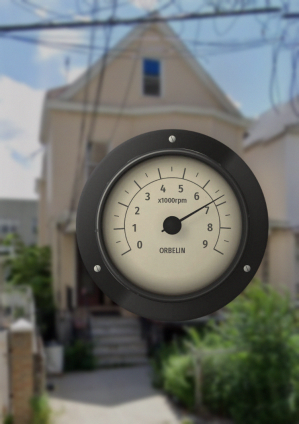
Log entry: 6750
